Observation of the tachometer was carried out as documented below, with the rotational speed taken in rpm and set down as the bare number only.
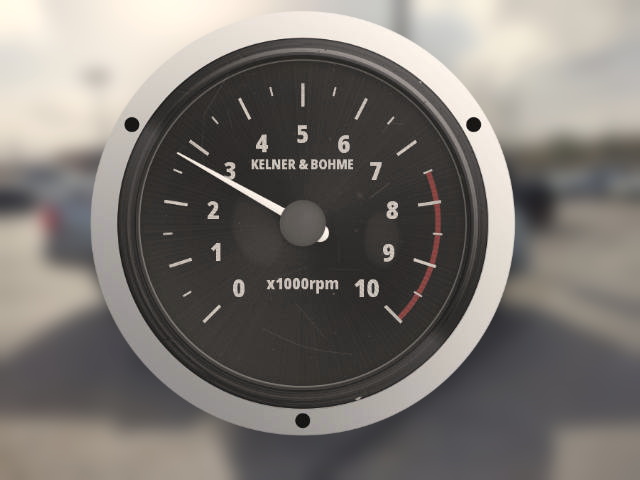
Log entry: 2750
